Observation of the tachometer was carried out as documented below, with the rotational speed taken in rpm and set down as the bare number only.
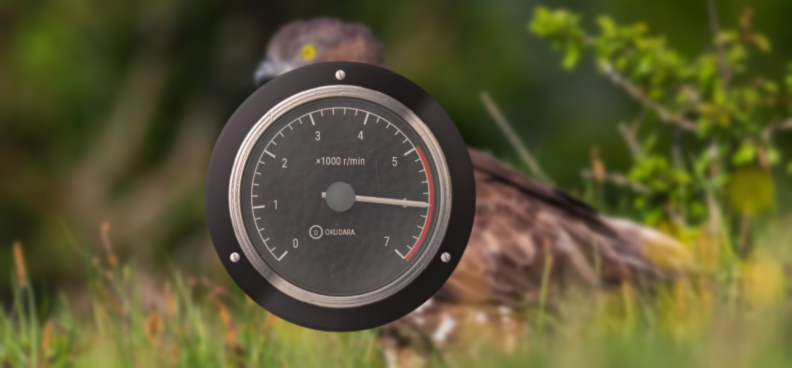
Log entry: 6000
